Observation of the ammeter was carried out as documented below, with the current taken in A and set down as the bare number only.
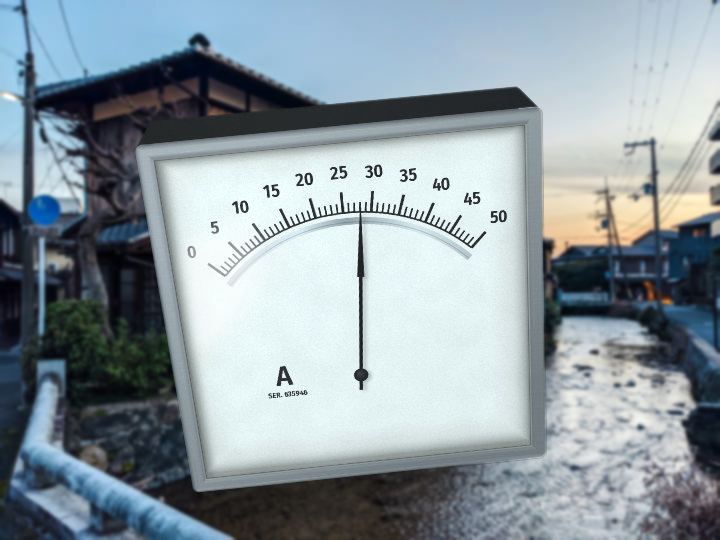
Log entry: 28
